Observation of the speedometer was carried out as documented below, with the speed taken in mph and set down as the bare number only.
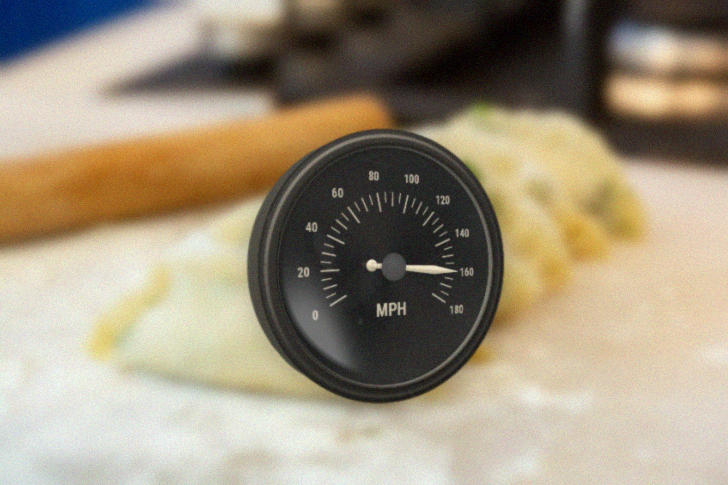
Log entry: 160
